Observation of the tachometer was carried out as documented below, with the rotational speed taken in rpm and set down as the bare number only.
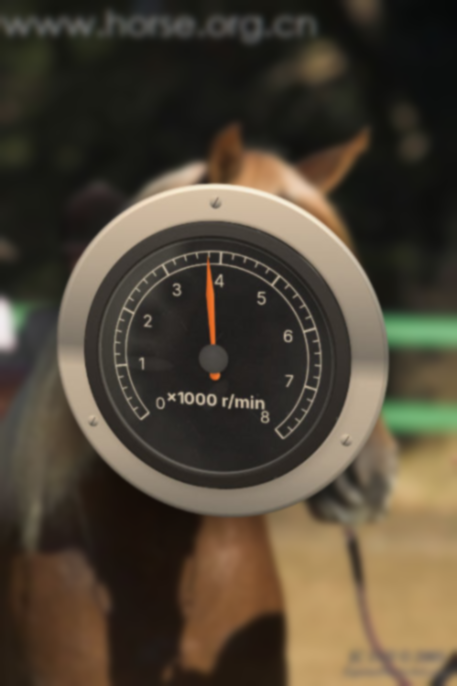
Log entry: 3800
